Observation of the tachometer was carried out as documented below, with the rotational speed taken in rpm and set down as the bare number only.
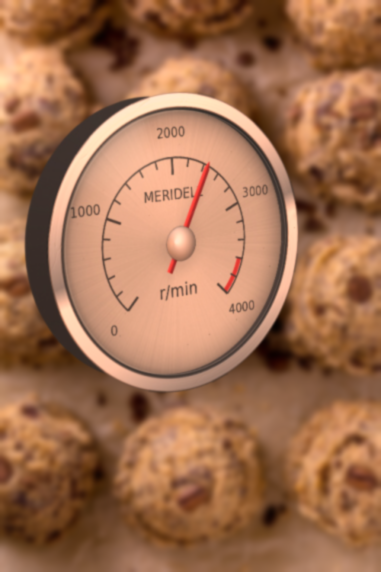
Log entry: 2400
